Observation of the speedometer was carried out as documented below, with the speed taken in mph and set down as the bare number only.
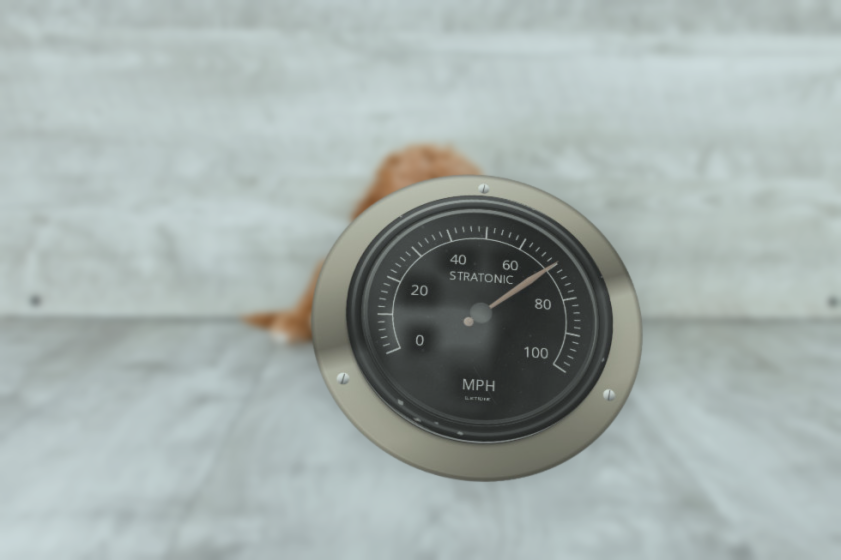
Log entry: 70
